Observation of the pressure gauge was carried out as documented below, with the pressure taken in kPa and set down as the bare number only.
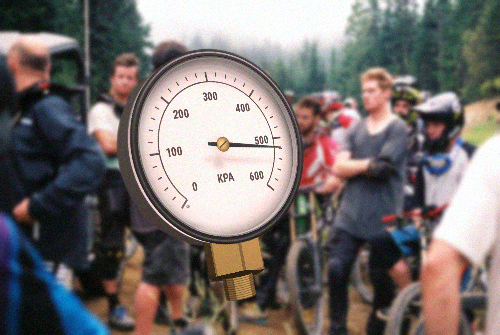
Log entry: 520
